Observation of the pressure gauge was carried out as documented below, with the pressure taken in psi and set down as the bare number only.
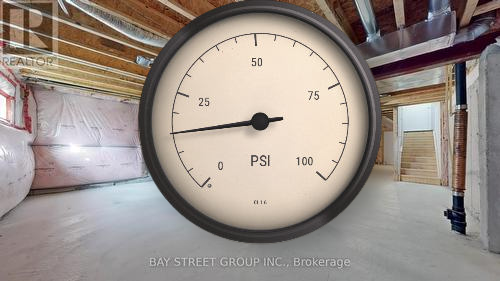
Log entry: 15
